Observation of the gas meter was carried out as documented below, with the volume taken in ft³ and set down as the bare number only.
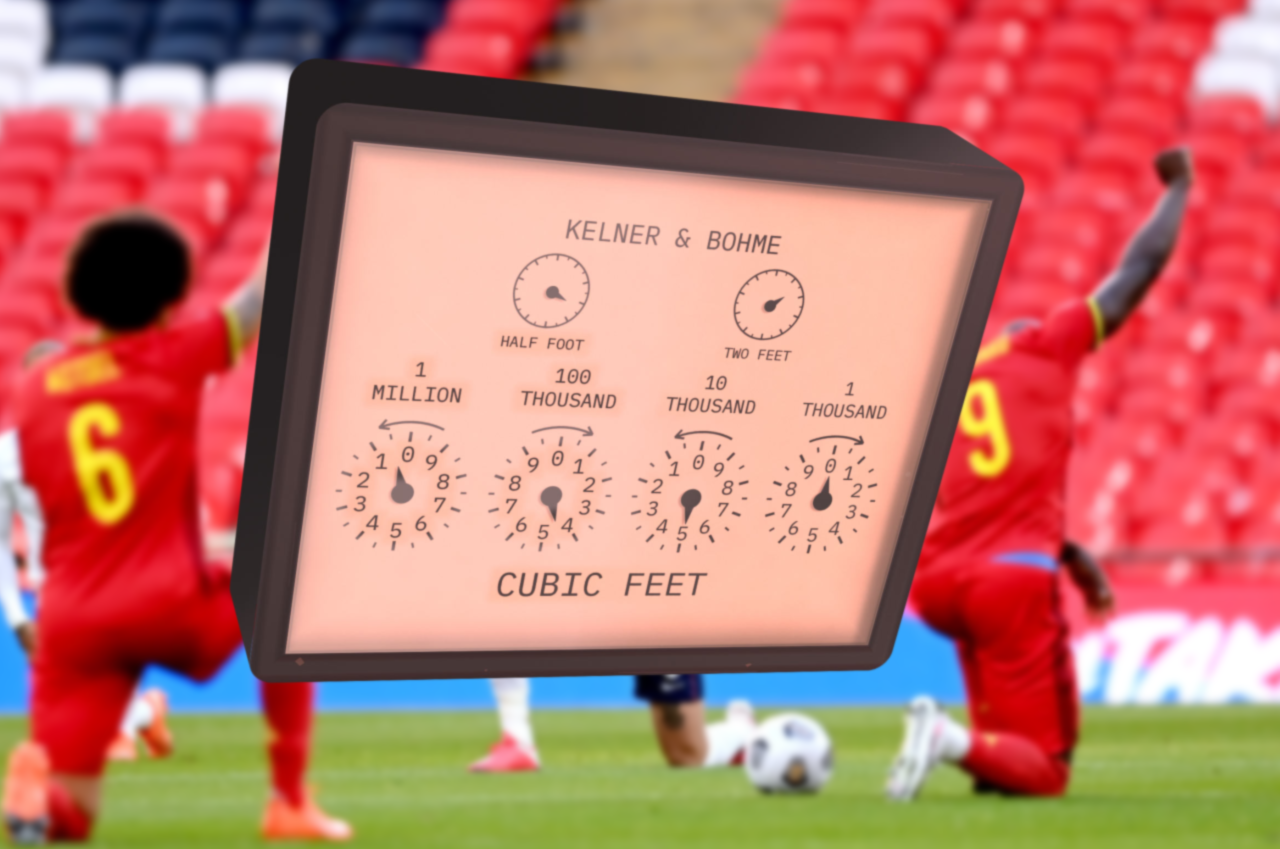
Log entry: 45000
